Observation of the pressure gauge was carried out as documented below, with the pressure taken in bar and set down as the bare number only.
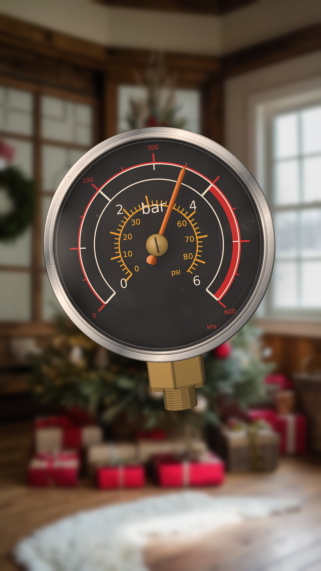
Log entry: 3.5
